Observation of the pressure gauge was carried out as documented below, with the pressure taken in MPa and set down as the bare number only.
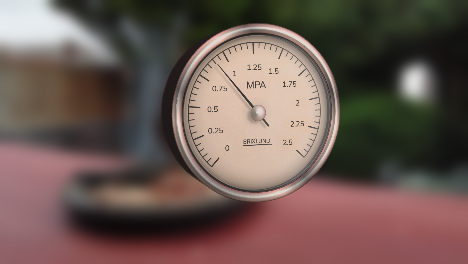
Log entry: 0.9
